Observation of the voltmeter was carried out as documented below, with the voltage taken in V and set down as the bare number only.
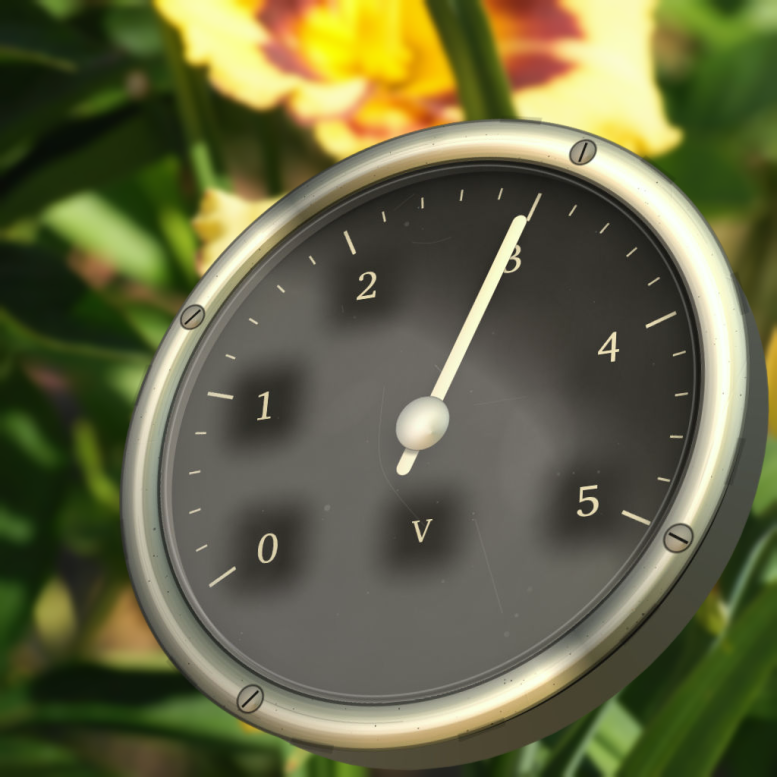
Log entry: 3
